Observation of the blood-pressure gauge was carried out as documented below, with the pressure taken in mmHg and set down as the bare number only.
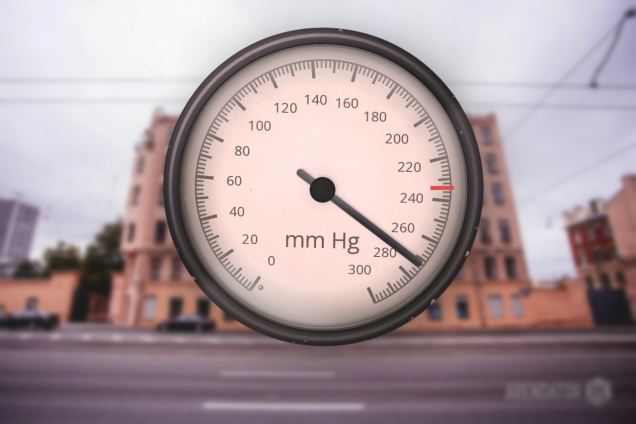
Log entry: 272
